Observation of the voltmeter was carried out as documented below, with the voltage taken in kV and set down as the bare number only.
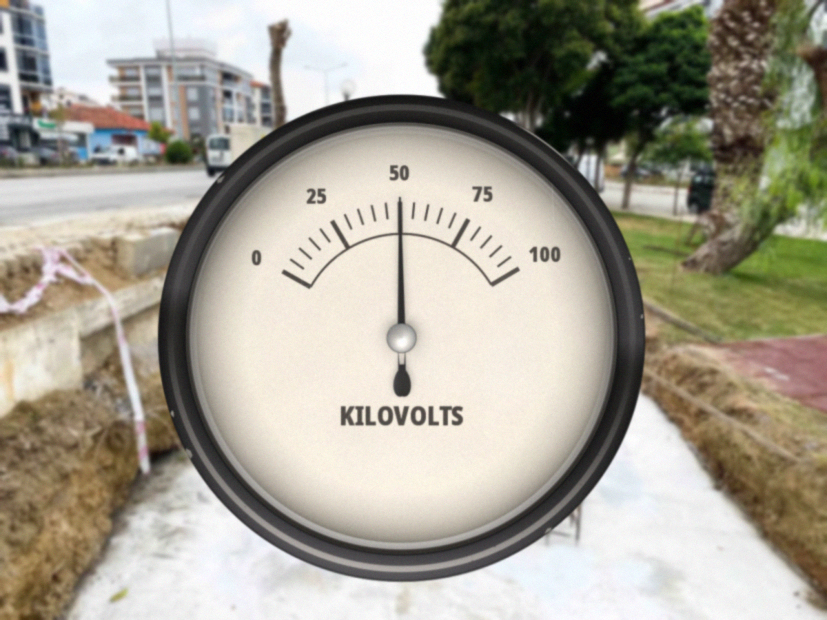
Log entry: 50
